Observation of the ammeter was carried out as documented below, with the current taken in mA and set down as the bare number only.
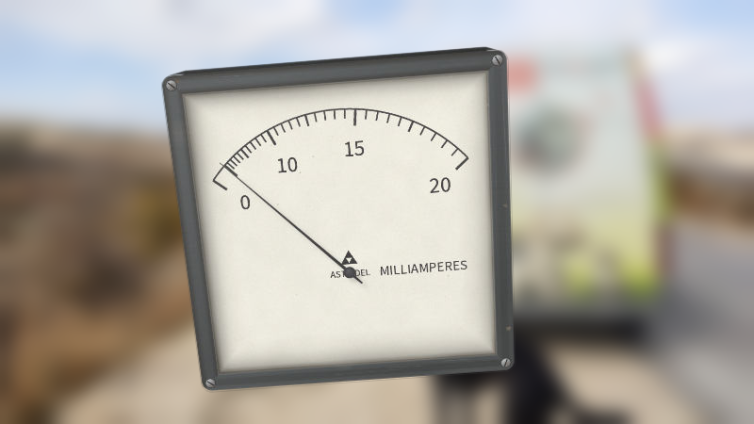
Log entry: 5
